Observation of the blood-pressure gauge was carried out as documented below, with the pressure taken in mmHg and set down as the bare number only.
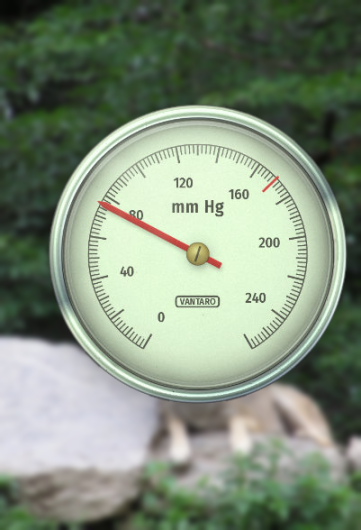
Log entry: 76
